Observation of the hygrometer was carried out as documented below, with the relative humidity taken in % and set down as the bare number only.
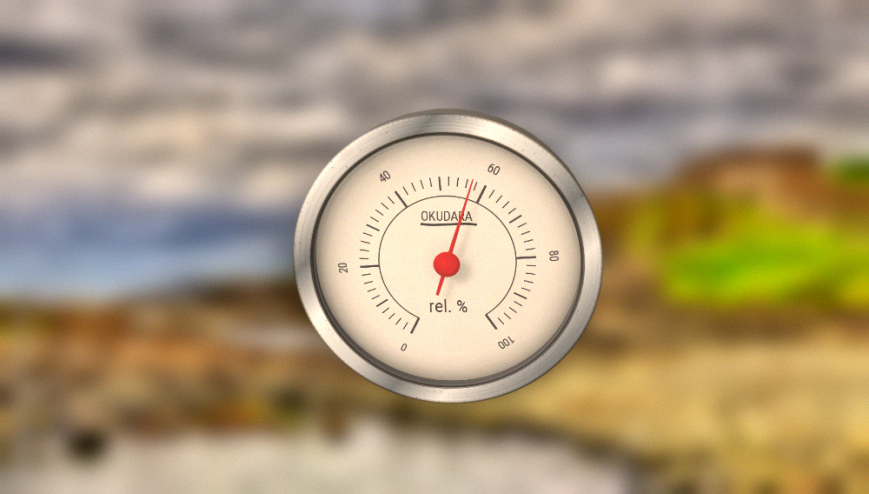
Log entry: 57
